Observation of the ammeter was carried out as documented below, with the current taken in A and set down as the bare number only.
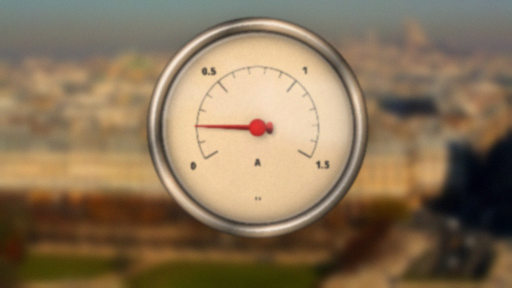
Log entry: 0.2
